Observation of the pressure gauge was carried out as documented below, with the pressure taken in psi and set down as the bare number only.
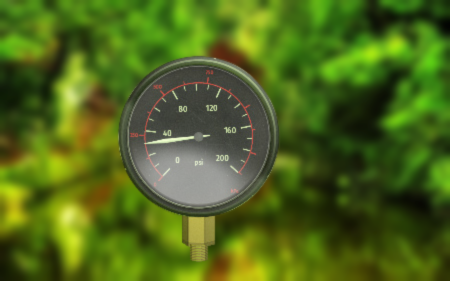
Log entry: 30
